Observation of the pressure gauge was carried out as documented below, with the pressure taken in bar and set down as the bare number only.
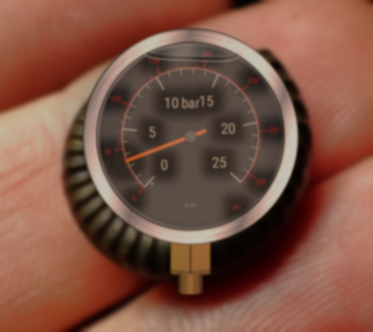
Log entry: 2.5
